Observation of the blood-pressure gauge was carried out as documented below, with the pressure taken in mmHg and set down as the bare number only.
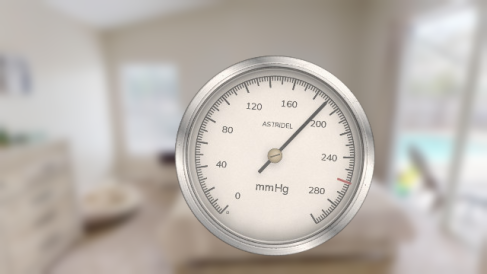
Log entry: 190
